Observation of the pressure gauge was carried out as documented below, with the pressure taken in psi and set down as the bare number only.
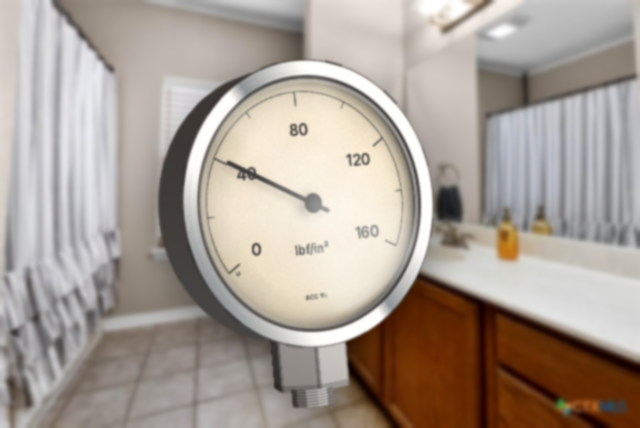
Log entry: 40
